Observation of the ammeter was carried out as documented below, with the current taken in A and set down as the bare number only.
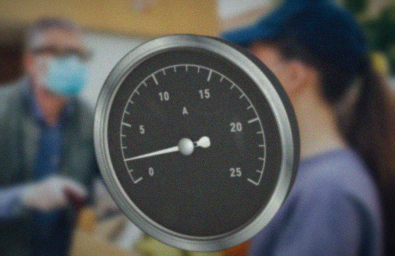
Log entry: 2
